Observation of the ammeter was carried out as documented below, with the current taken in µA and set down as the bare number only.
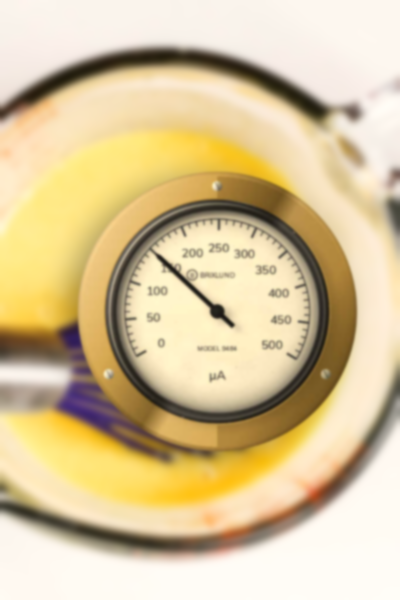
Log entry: 150
